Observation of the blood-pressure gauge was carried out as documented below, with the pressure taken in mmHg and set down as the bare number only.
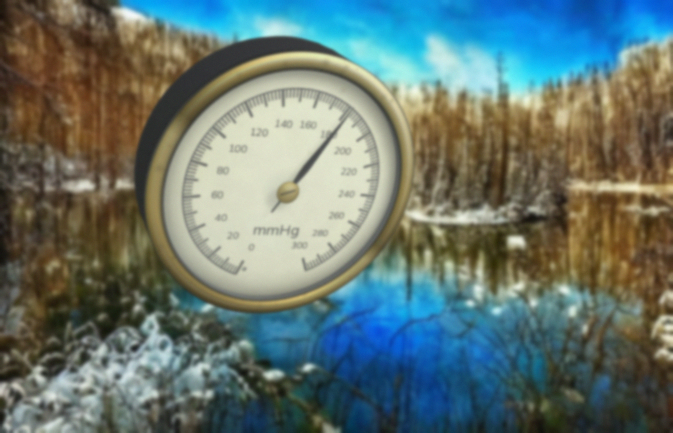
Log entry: 180
